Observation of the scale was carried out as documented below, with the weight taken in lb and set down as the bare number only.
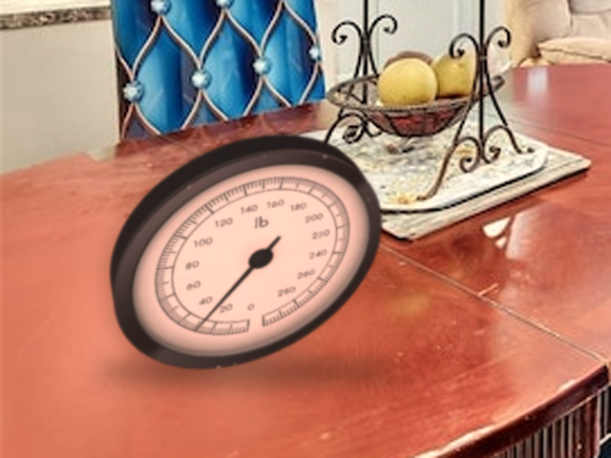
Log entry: 30
